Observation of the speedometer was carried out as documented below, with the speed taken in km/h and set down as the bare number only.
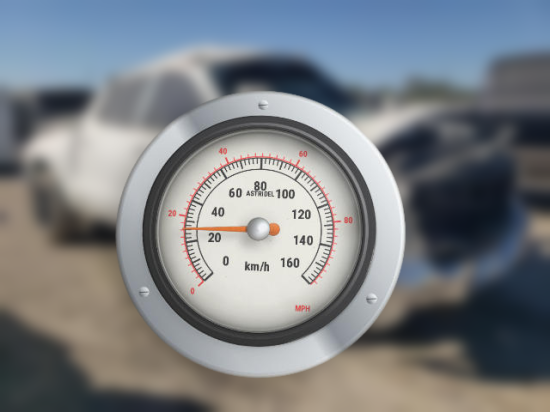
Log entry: 26
